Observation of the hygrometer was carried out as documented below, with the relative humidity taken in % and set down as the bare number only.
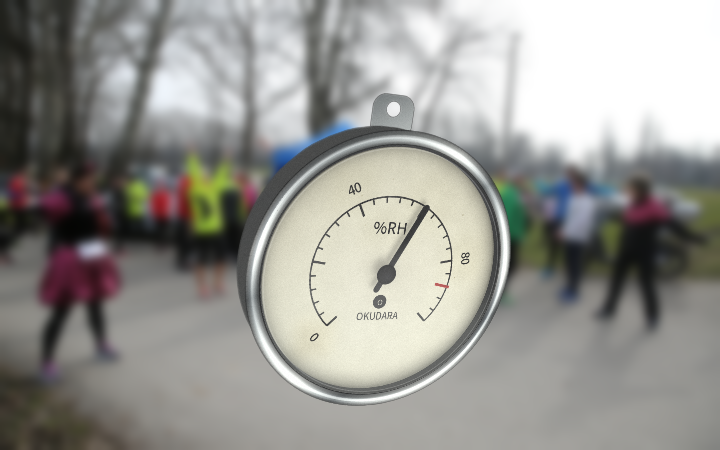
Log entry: 60
